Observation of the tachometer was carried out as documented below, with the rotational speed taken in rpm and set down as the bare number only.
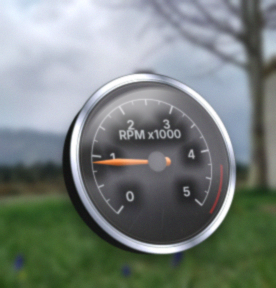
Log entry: 875
